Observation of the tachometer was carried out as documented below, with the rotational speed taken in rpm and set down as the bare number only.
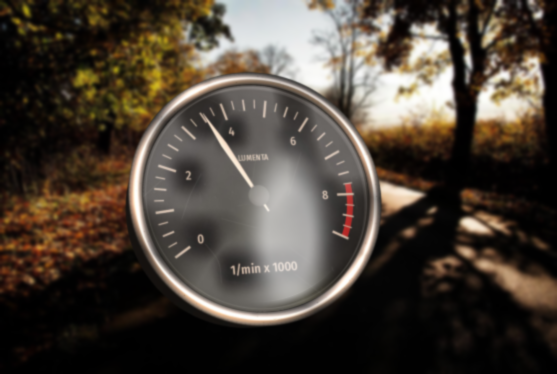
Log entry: 3500
